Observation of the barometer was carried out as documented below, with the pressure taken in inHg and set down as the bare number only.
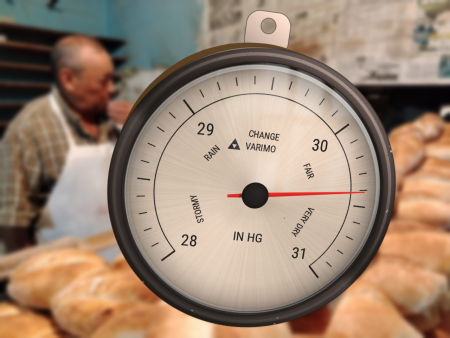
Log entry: 30.4
